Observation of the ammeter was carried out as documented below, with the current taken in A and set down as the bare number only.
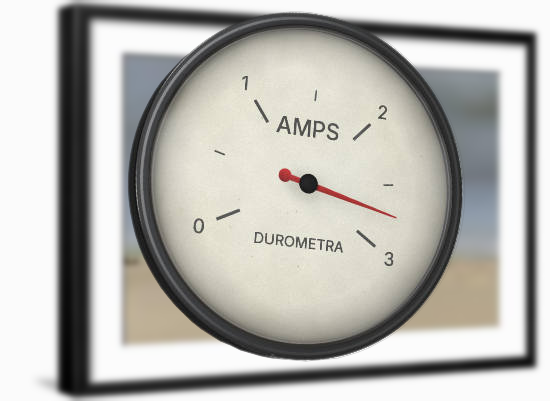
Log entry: 2.75
